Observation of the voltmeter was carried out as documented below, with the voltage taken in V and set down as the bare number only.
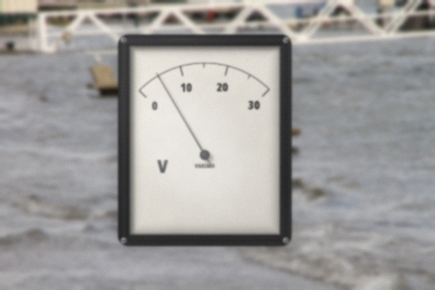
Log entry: 5
